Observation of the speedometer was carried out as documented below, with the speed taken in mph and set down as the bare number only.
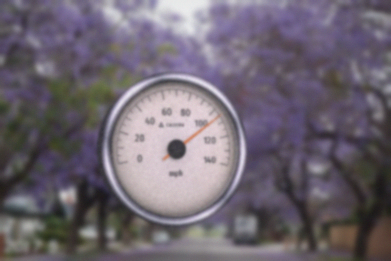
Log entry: 105
